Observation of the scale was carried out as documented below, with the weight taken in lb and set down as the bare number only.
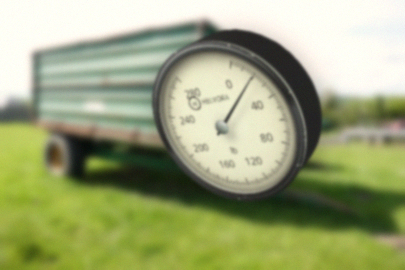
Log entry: 20
